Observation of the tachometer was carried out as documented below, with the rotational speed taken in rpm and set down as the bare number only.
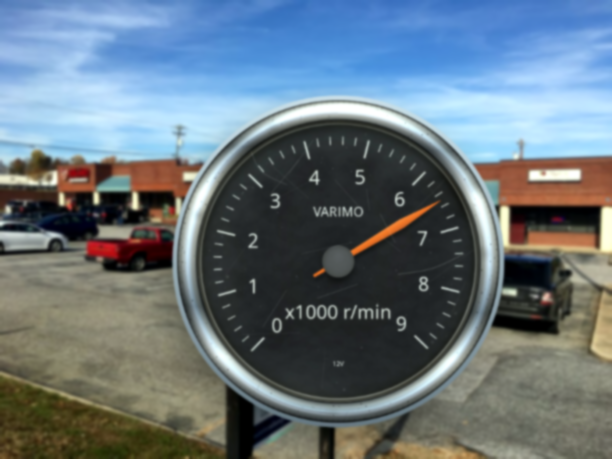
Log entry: 6500
